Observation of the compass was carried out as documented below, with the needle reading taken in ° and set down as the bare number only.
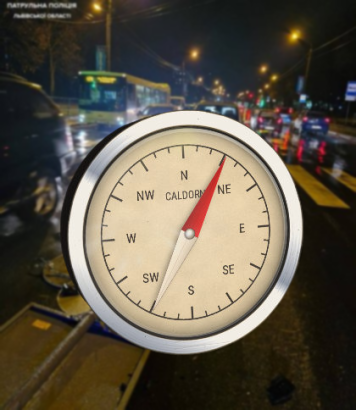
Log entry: 30
